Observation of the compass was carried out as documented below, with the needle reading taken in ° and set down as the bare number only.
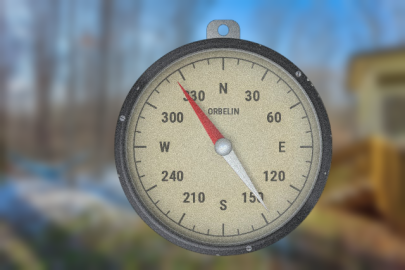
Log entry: 325
